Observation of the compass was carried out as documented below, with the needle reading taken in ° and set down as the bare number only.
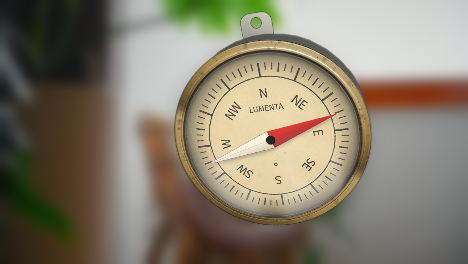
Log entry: 75
